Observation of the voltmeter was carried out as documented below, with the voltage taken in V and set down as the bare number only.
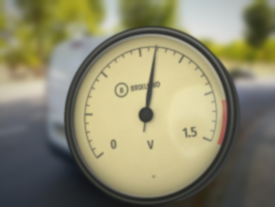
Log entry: 0.85
